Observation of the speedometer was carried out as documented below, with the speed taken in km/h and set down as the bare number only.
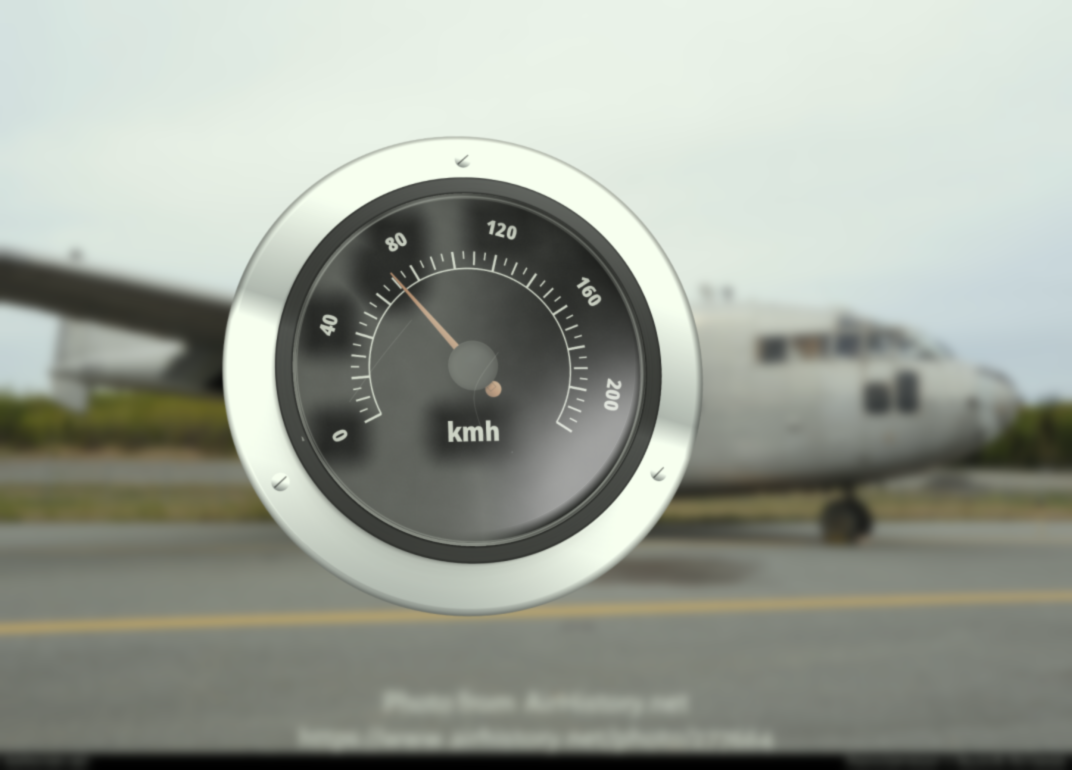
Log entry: 70
